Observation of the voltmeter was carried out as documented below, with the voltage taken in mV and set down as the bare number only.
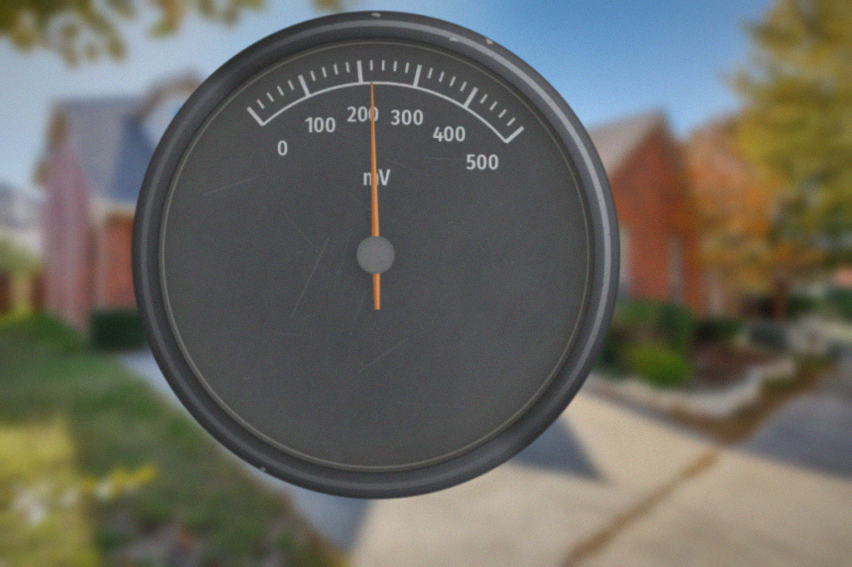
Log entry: 220
